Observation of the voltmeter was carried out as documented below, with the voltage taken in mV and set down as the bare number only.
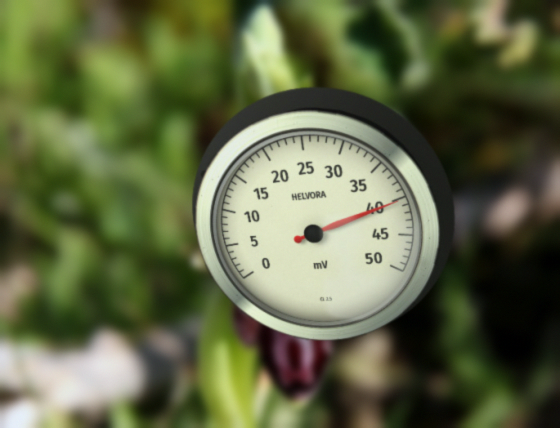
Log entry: 40
